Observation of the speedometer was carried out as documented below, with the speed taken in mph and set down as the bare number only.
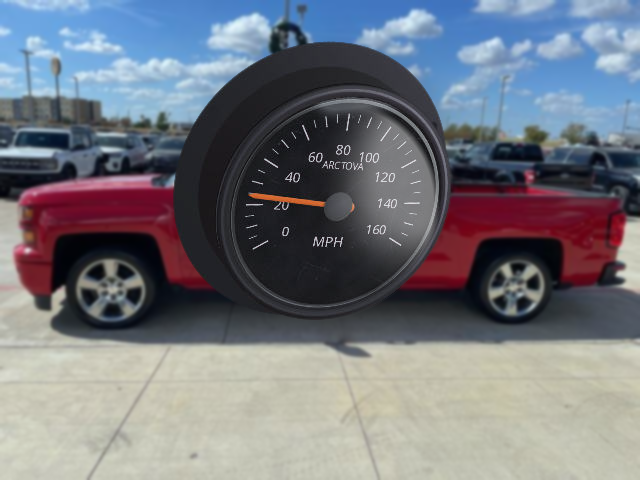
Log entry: 25
